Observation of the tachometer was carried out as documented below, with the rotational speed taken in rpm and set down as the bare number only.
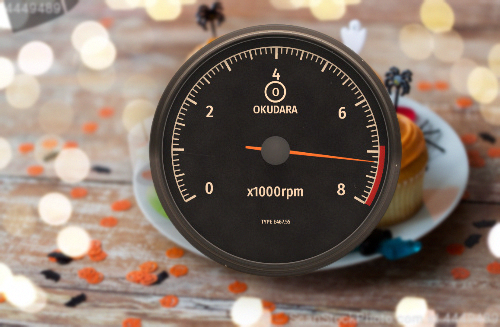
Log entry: 7200
